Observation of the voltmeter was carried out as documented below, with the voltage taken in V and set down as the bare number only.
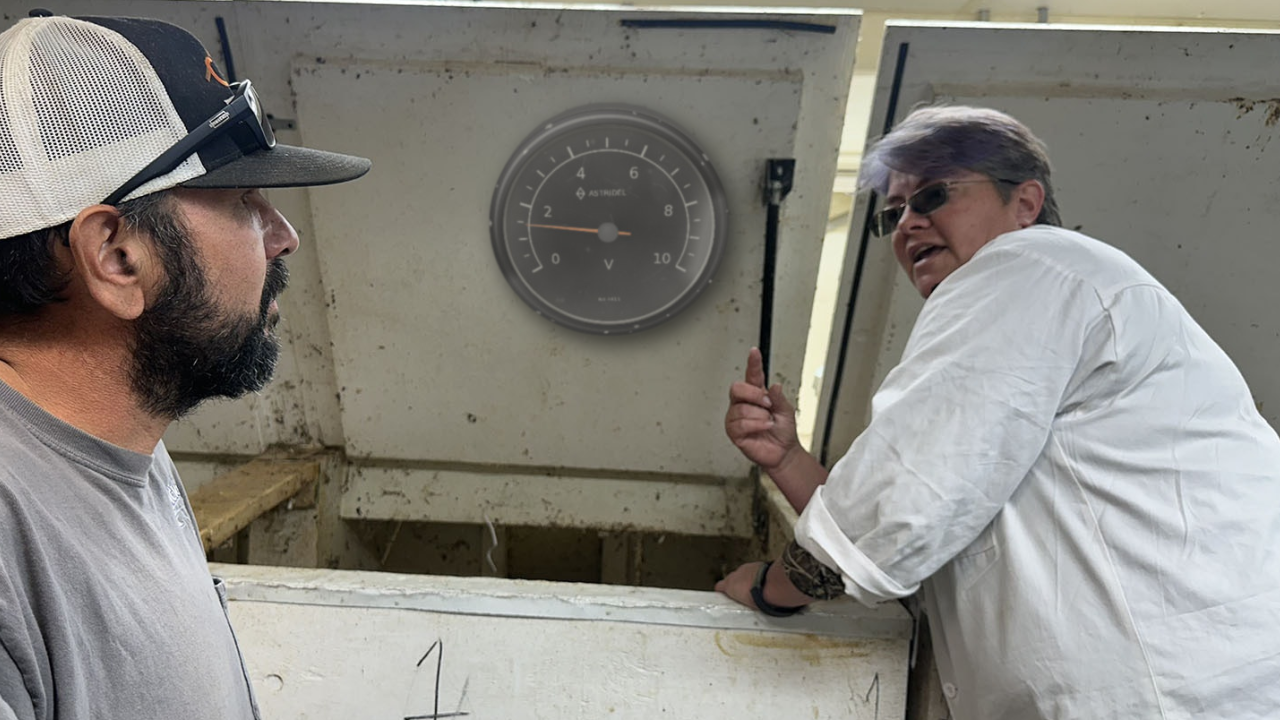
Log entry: 1.5
